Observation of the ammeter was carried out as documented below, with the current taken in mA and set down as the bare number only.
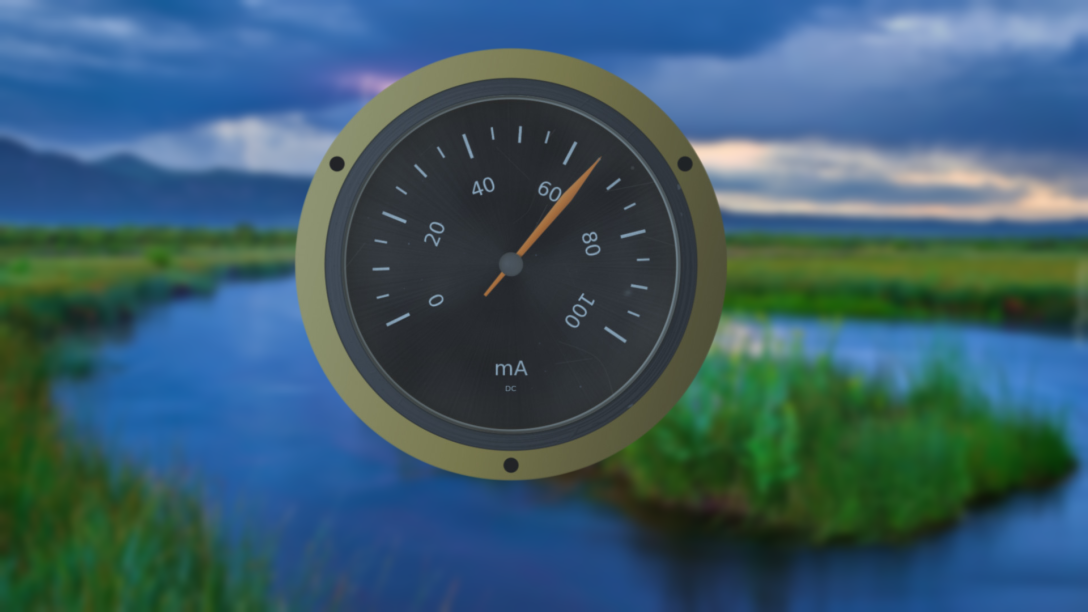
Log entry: 65
